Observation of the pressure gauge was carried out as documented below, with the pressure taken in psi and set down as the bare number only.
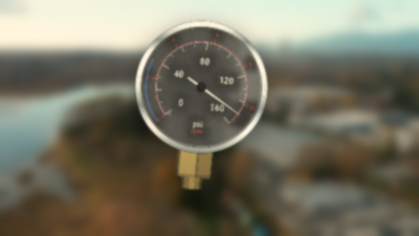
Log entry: 150
